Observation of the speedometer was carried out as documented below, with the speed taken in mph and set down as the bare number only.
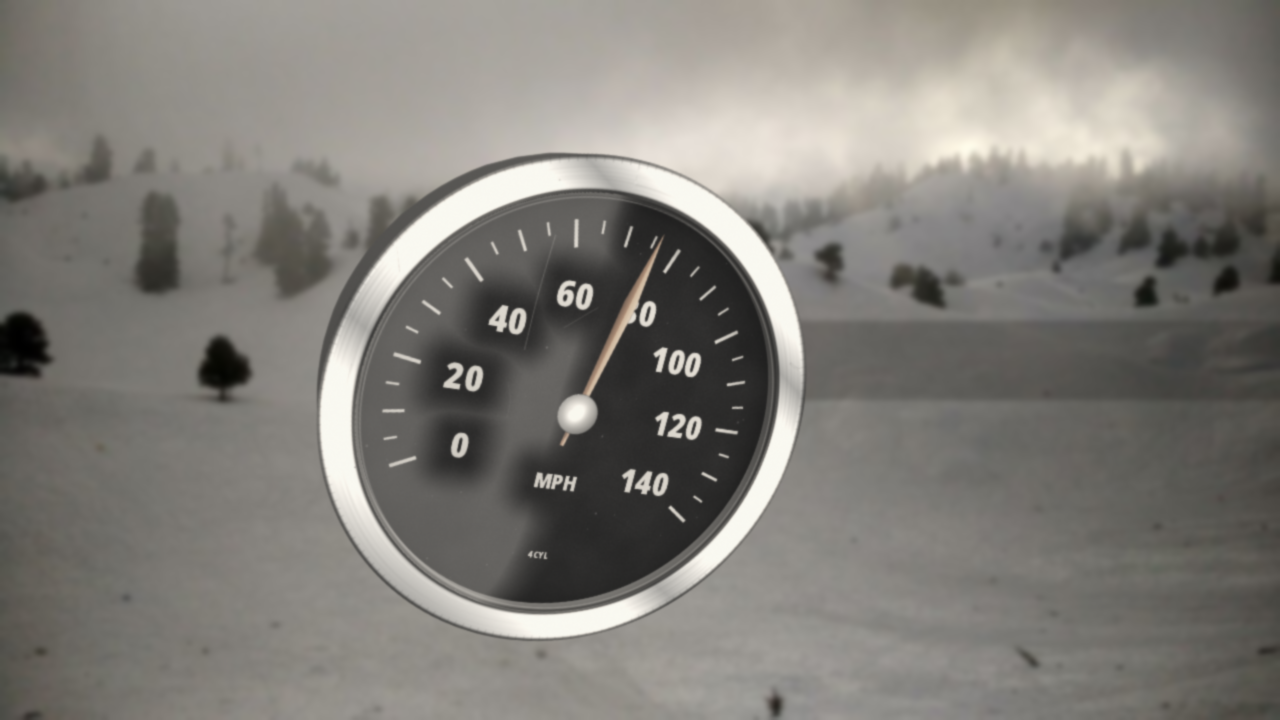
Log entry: 75
